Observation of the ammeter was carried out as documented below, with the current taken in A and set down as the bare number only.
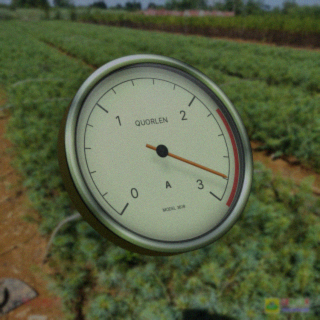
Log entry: 2.8
